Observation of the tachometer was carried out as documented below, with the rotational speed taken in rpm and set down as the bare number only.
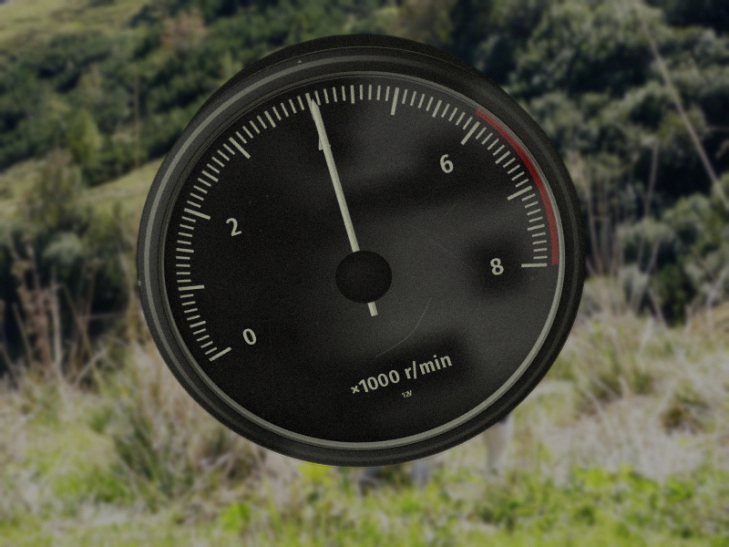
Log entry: 4050
